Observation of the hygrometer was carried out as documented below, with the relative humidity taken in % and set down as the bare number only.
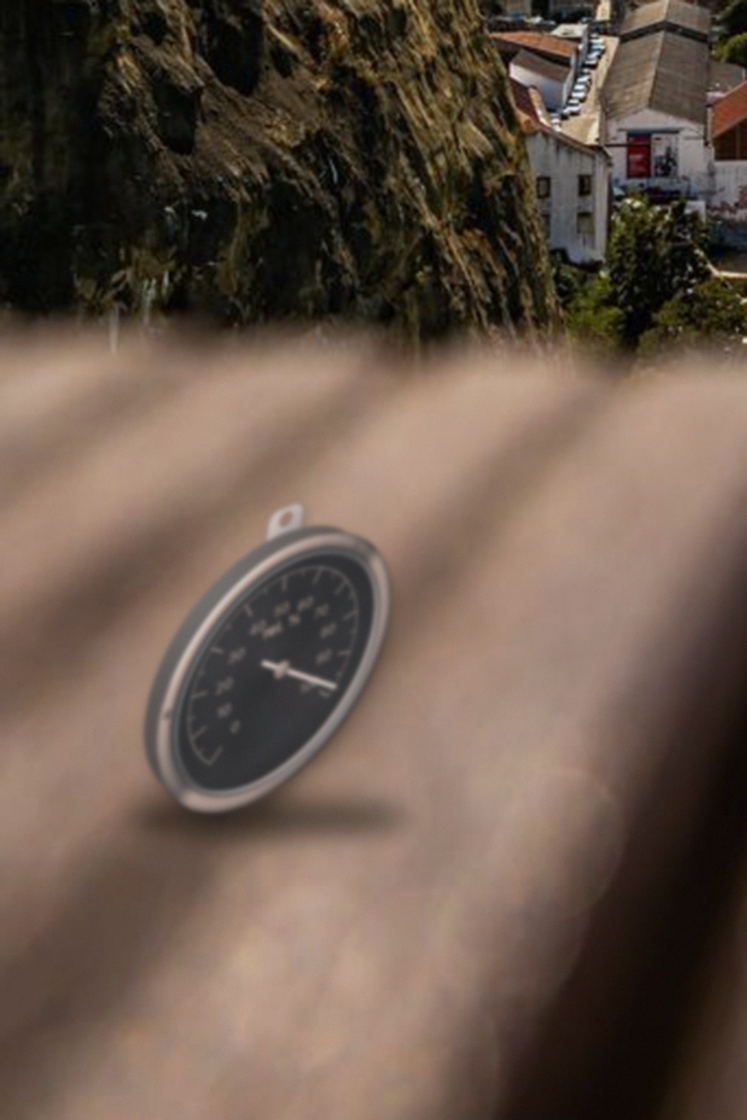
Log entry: 97.5
